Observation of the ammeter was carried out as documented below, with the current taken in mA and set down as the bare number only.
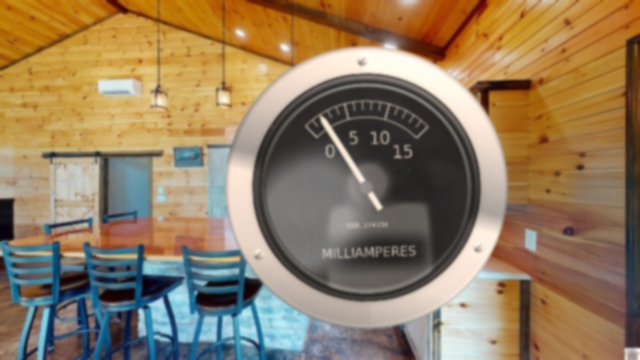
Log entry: 2
